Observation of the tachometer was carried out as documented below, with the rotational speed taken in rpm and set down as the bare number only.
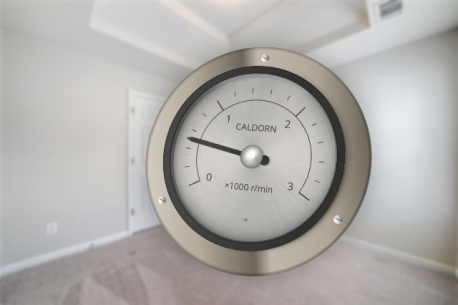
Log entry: 500
